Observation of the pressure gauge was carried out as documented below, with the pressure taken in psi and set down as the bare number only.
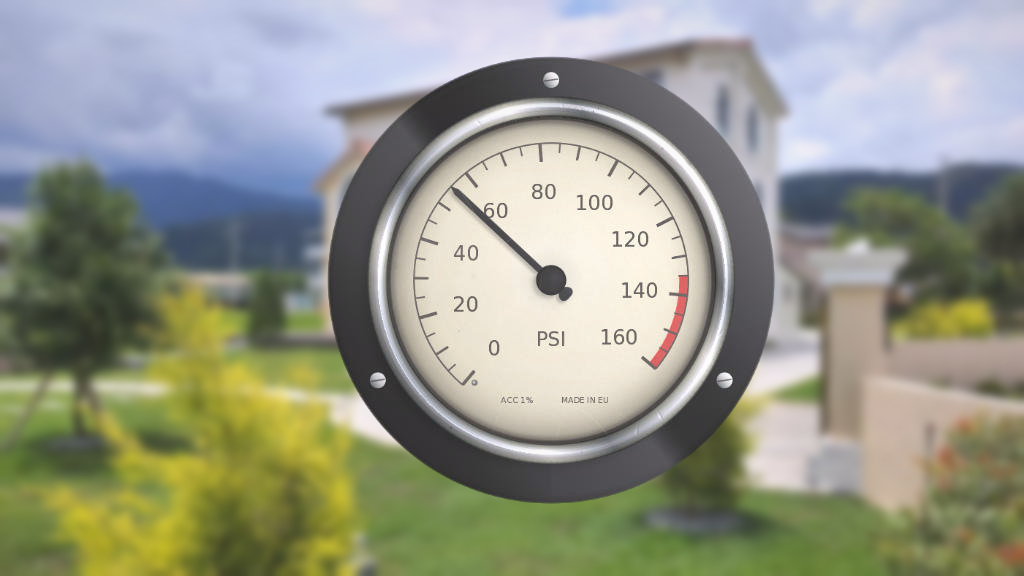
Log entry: 55
